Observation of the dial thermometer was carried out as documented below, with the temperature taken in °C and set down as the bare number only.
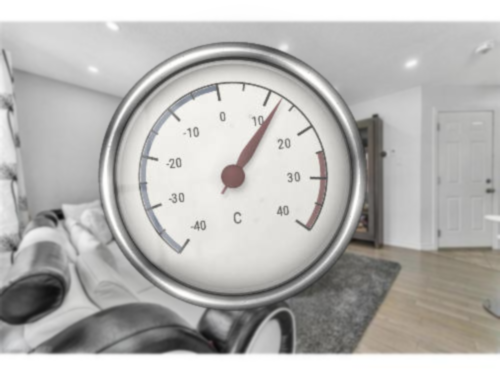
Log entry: 12.5
